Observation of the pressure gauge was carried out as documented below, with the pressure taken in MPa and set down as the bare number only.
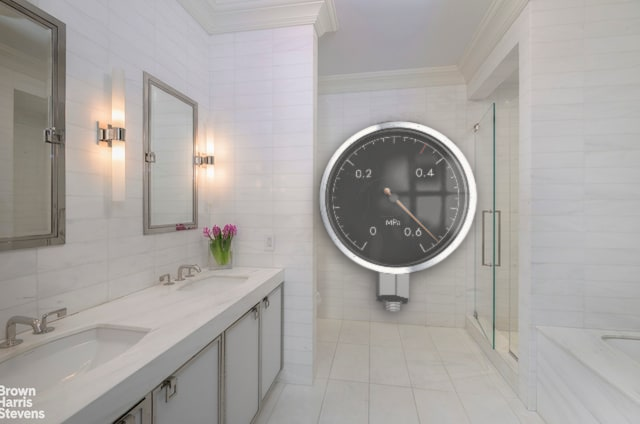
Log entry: 0.57
